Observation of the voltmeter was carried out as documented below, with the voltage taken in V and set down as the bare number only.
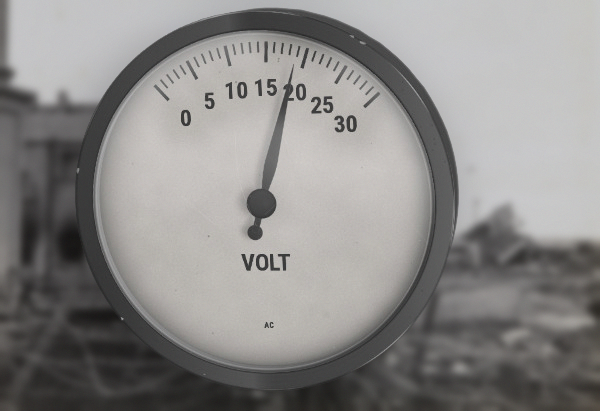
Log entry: 19
